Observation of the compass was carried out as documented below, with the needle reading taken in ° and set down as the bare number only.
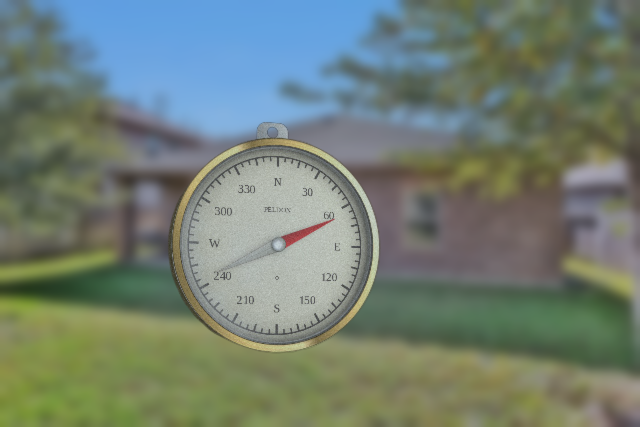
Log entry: 65
